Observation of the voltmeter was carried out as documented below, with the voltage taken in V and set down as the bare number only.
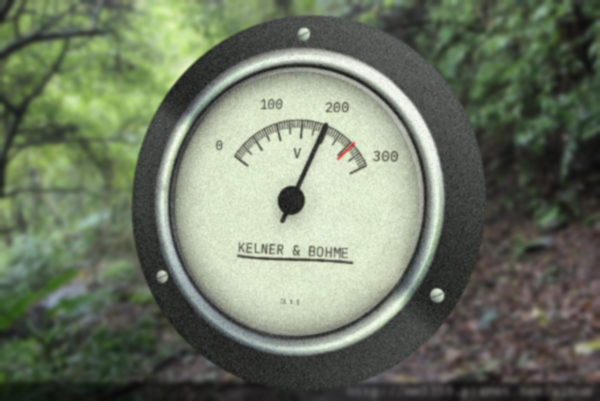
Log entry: 200
